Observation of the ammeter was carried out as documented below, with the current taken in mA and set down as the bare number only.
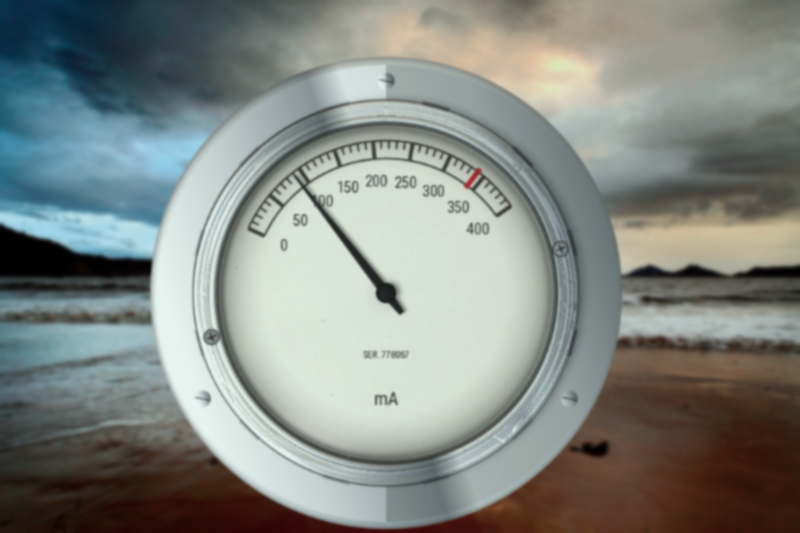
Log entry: 90
